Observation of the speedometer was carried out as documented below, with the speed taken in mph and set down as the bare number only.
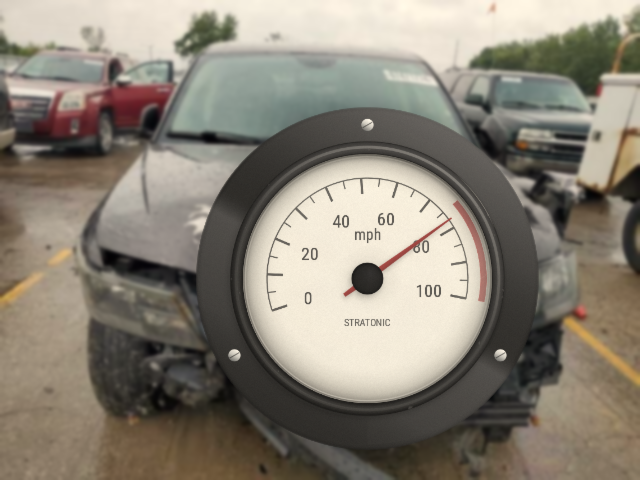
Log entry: 77.5
